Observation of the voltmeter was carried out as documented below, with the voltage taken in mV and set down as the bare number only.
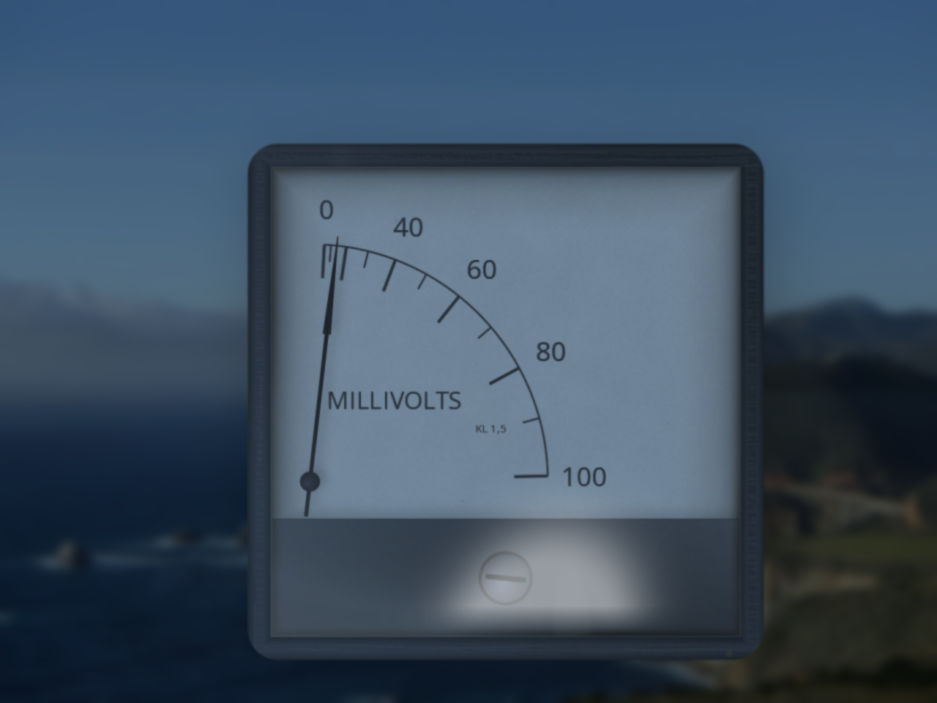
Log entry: 15
